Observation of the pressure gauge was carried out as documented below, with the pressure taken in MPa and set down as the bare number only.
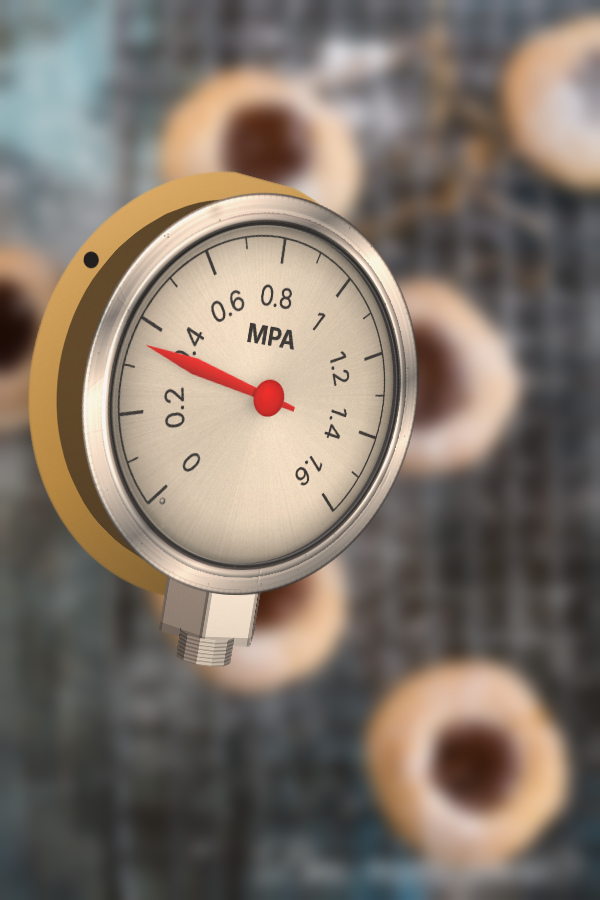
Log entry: 0.35
